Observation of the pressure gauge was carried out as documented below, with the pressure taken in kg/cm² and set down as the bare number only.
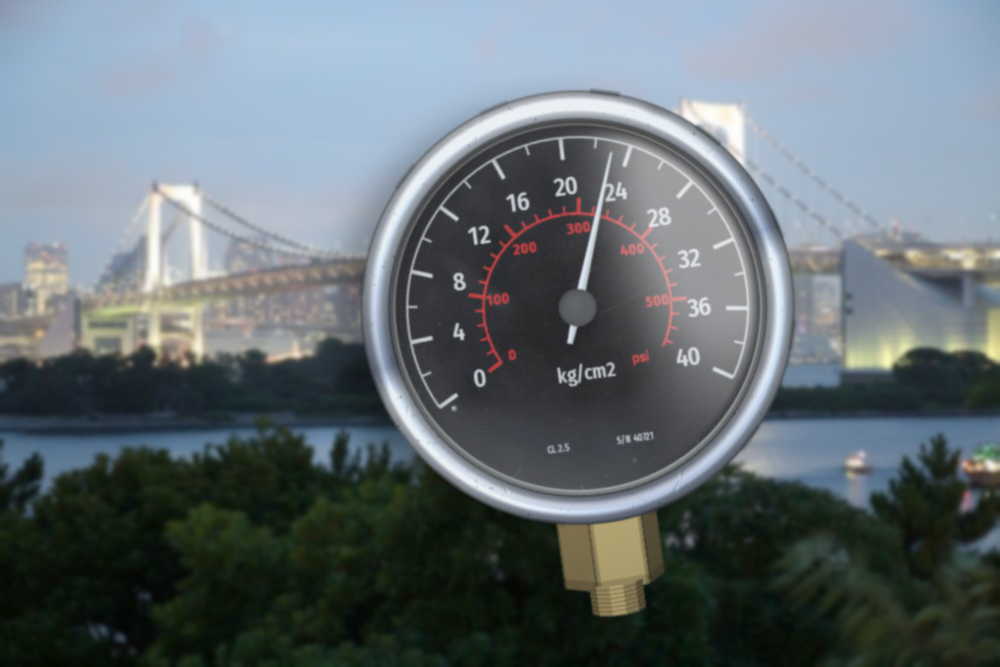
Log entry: 23
